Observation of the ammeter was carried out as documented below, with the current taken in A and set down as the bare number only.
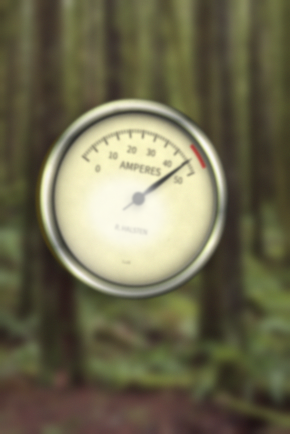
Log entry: 45
